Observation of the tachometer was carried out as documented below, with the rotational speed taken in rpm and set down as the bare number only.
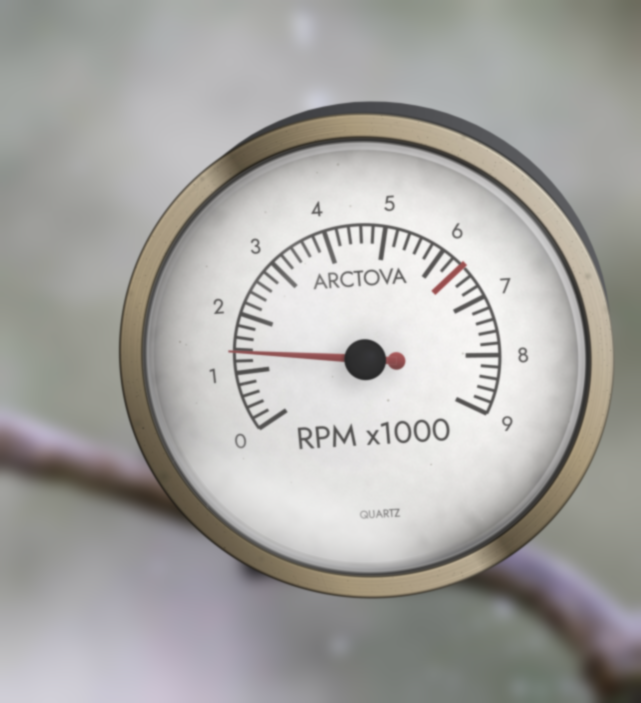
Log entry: 1400
